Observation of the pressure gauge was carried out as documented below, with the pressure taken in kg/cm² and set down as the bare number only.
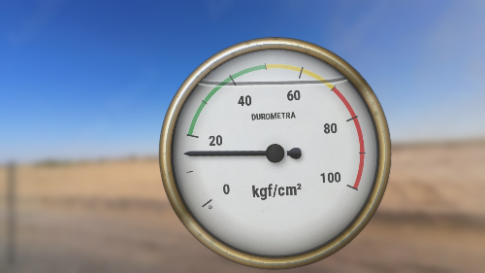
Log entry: 15
